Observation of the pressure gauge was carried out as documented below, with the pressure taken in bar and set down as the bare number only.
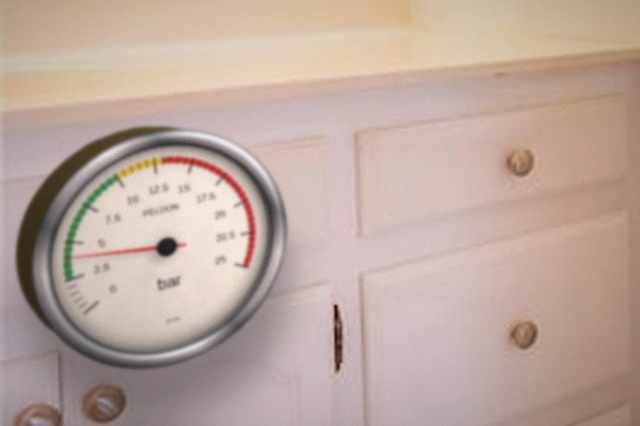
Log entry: 4
